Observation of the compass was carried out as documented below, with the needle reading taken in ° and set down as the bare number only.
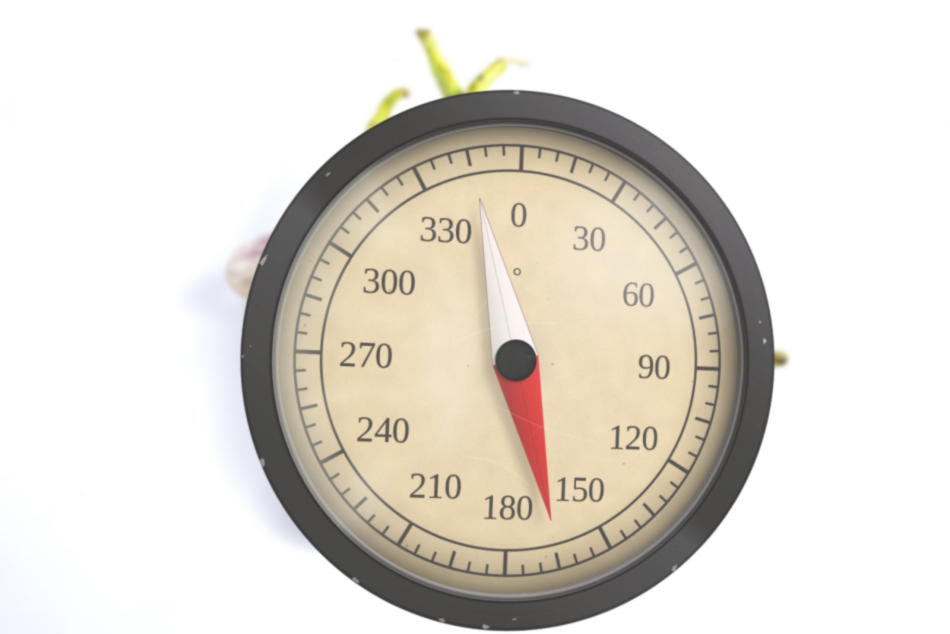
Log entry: 165
